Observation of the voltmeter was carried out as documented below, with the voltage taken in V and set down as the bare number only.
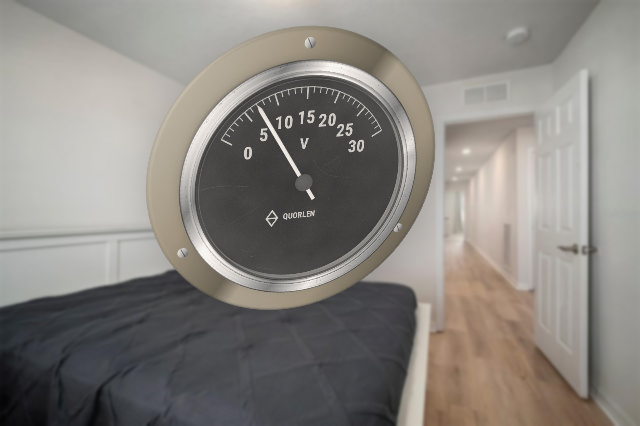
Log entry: 7
